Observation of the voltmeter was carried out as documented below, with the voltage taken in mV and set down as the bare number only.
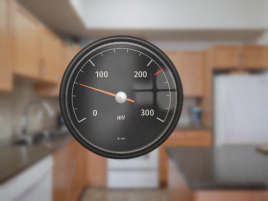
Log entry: 60
